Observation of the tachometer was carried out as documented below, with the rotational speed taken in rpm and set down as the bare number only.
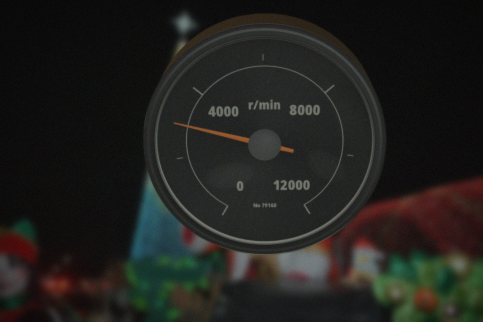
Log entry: 3000
